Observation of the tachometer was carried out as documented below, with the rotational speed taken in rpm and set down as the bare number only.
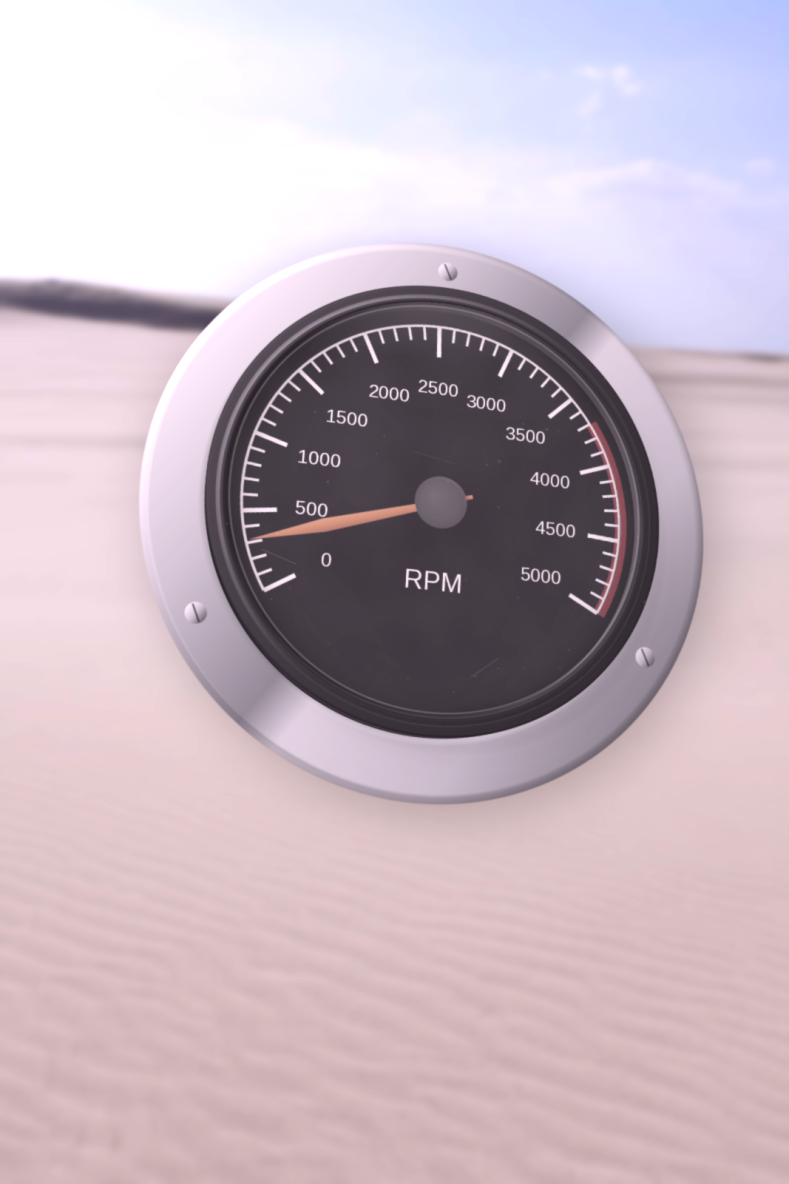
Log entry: 300
